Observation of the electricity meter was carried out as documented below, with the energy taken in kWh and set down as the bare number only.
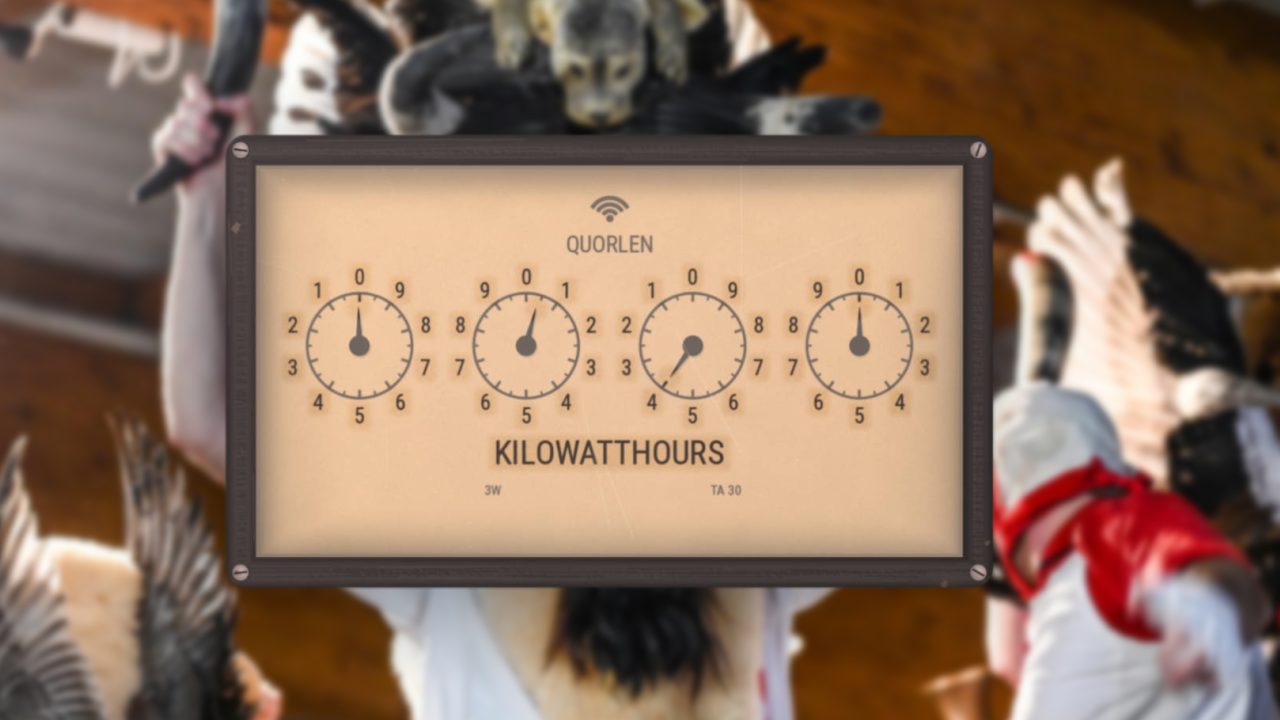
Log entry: 40
